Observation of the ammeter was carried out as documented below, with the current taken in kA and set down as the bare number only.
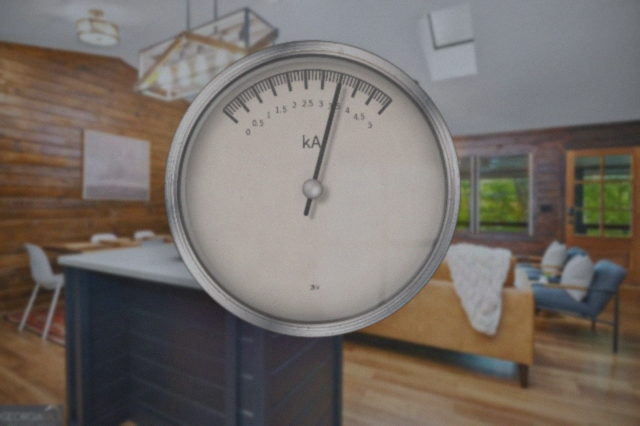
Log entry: 3.5
